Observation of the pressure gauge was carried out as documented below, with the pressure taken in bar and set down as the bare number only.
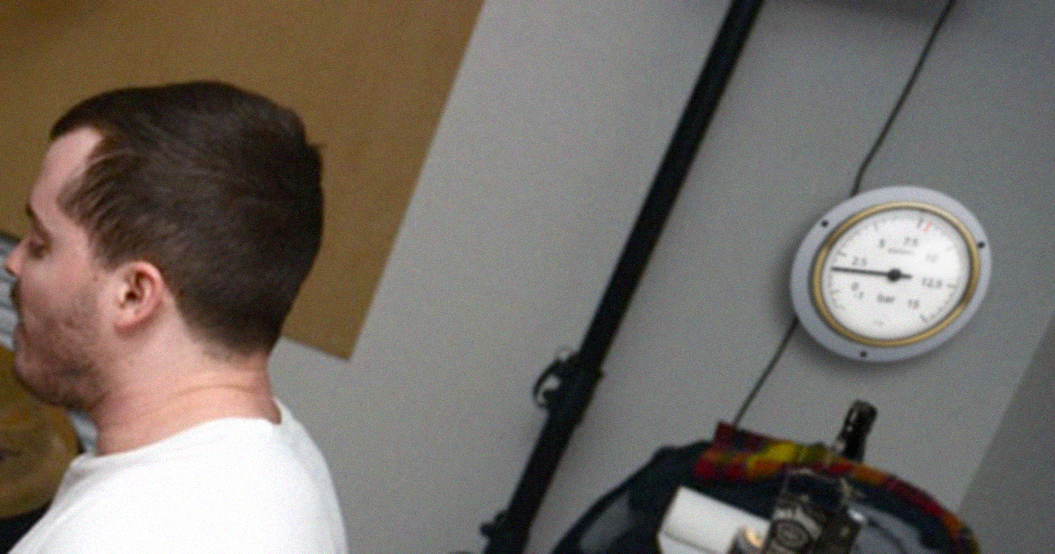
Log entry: 1.5
